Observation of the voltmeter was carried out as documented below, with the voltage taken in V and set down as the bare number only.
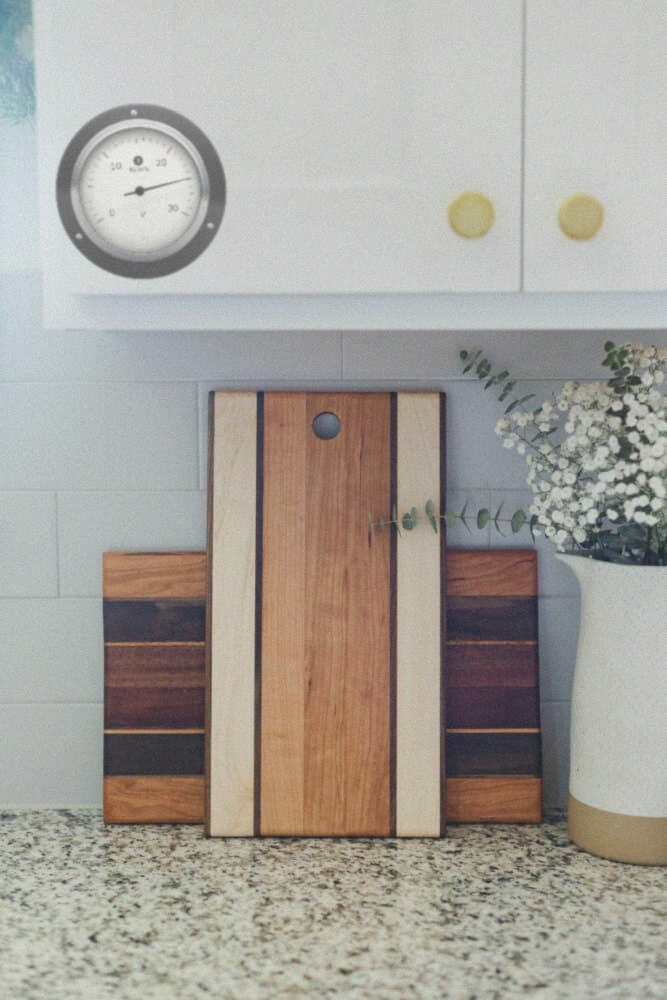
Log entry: 25
